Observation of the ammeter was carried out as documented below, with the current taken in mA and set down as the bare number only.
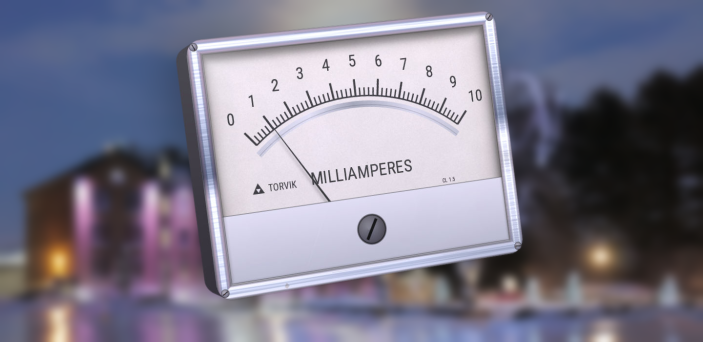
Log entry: 1
